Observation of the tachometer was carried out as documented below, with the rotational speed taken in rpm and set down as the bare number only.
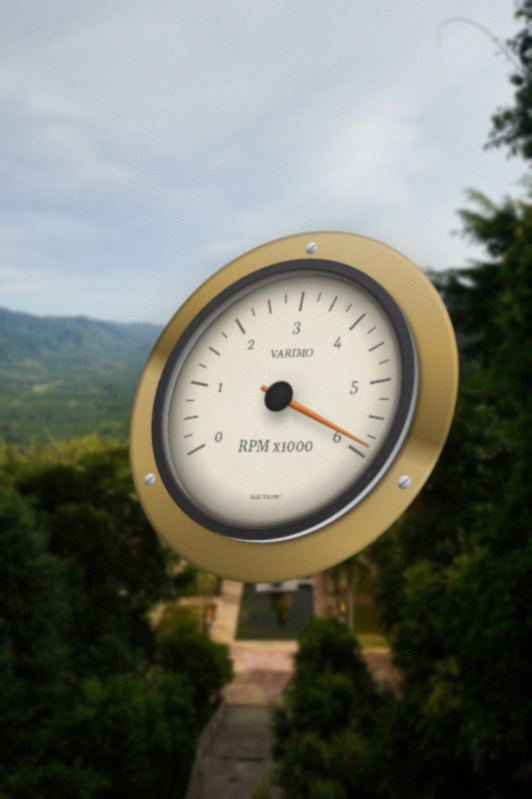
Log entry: 5875
